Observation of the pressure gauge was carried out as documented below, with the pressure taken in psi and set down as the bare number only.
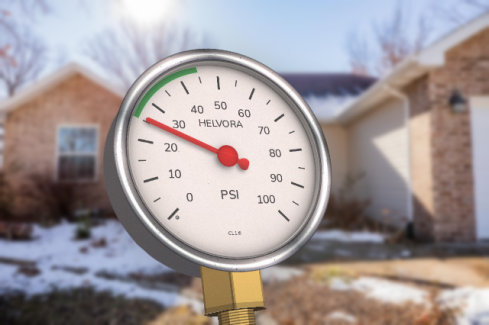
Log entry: 25
